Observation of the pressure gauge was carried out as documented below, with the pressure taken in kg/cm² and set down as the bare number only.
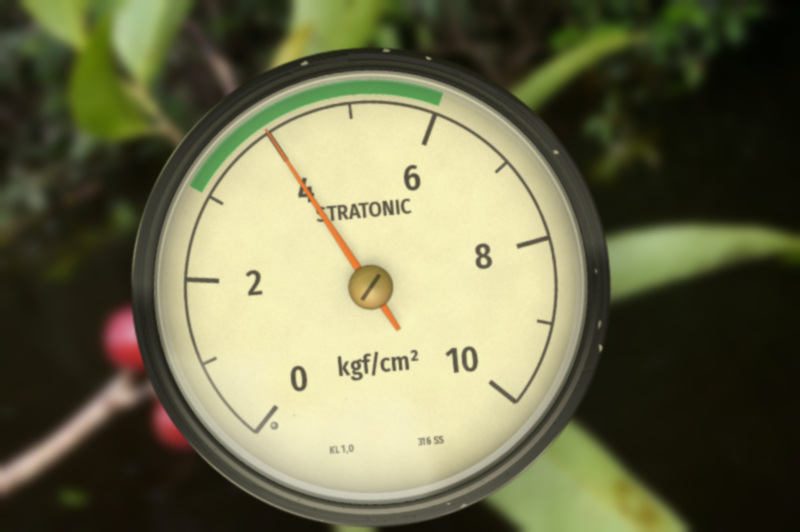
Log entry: 4
